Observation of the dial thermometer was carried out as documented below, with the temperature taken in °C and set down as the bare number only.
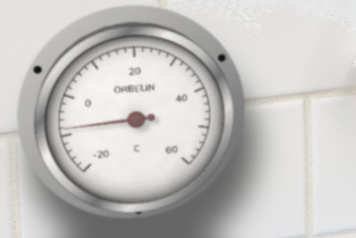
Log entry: -8
